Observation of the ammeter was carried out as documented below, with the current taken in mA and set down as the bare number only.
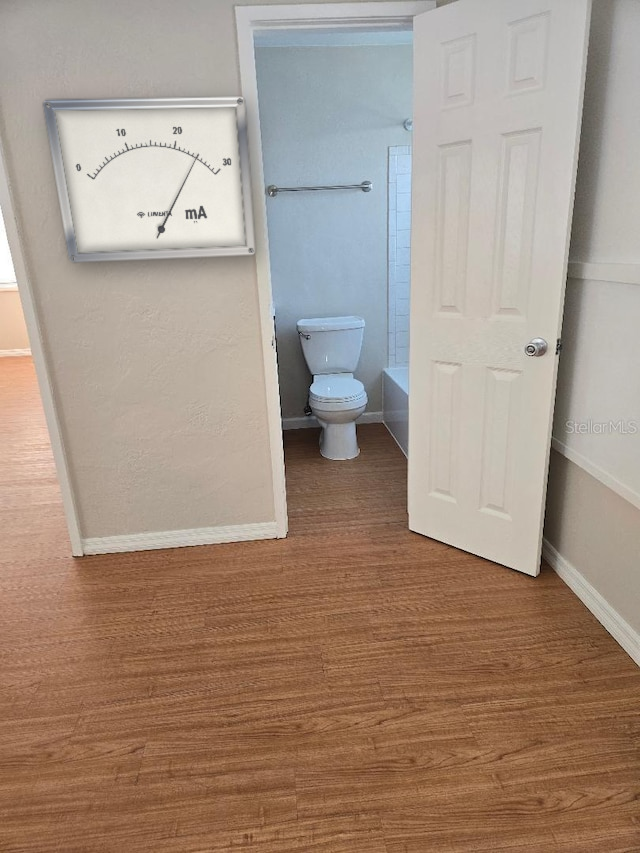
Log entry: 25
